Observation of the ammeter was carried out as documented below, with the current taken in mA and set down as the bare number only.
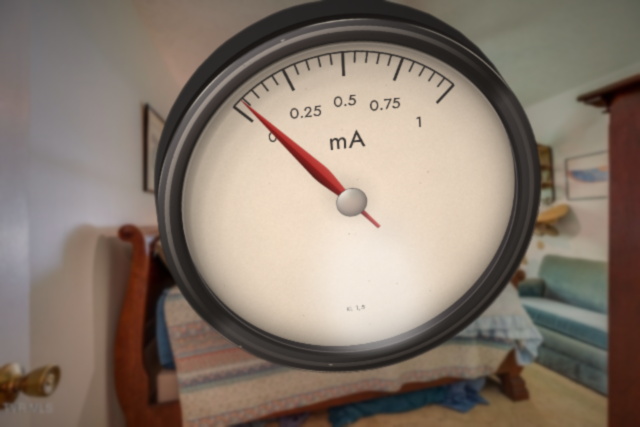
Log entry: 0.05
